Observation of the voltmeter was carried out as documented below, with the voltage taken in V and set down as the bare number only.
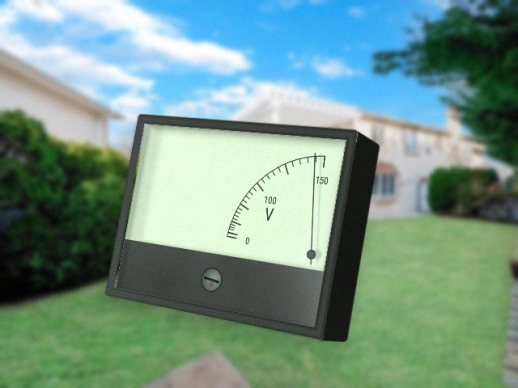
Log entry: 145
